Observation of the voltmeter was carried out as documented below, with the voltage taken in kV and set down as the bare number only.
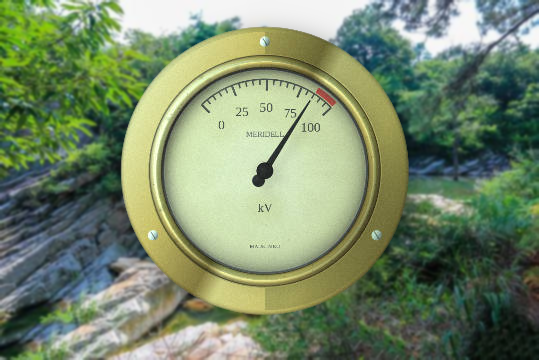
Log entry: 85
